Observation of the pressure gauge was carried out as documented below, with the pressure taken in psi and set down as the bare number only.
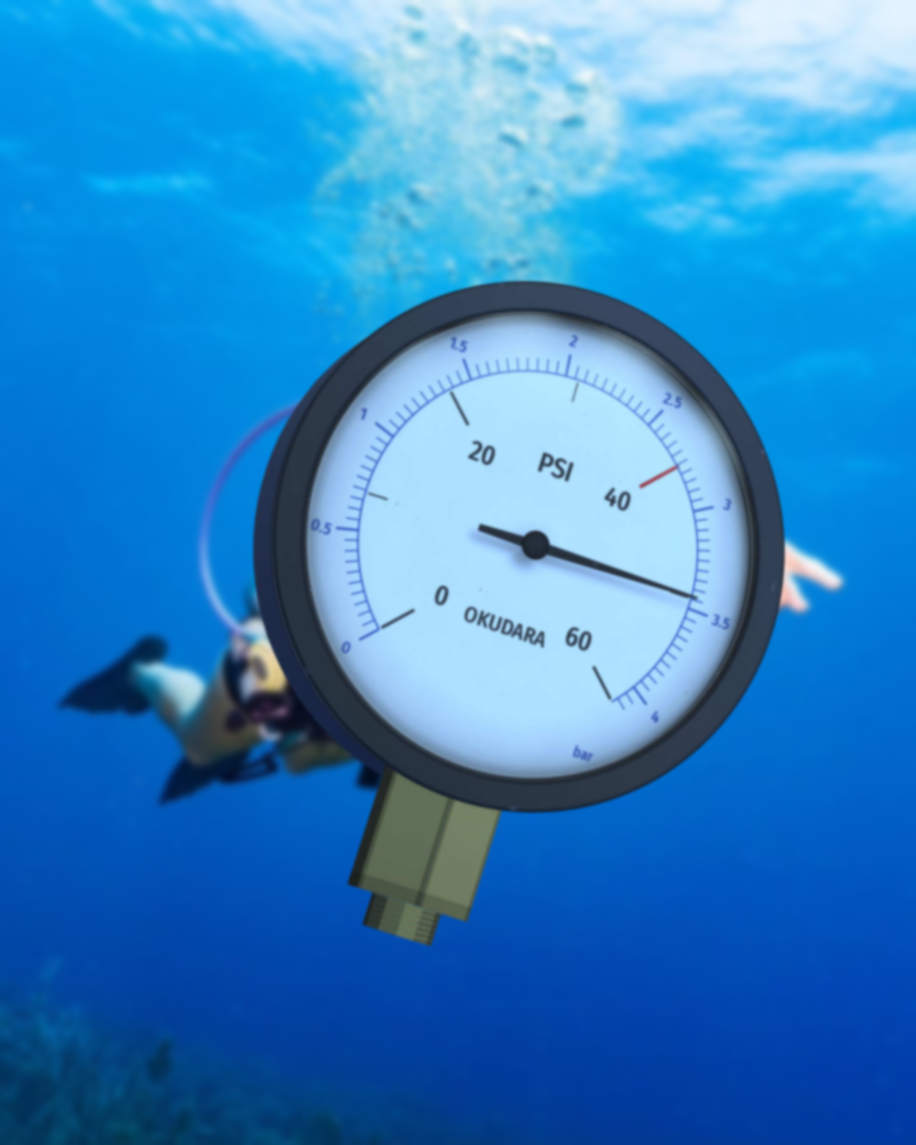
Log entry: 50
